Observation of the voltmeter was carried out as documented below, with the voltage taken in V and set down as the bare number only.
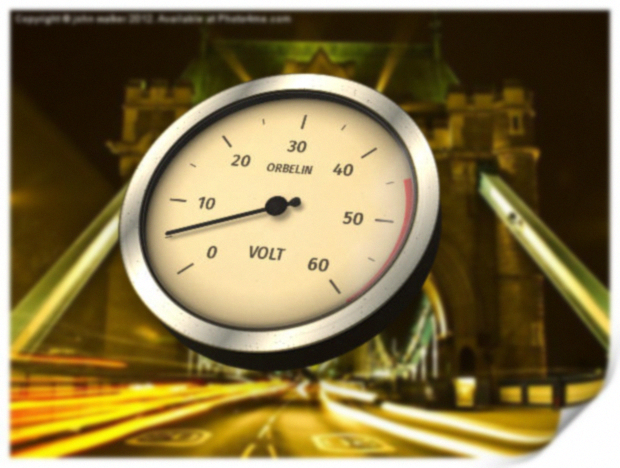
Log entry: 5
